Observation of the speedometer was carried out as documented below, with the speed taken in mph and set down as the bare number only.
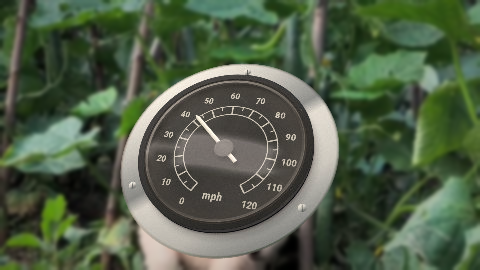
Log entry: 42.5
